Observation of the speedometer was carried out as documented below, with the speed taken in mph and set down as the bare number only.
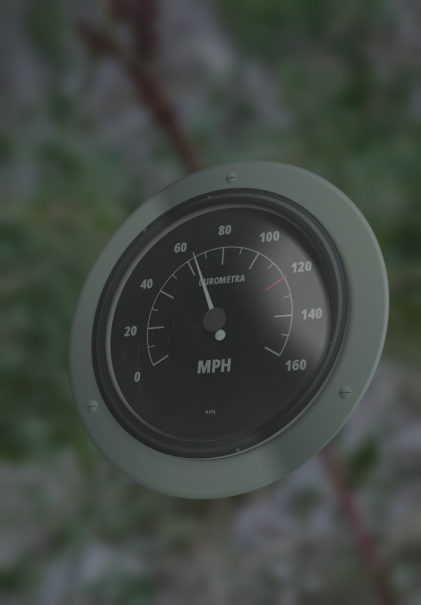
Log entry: 65
